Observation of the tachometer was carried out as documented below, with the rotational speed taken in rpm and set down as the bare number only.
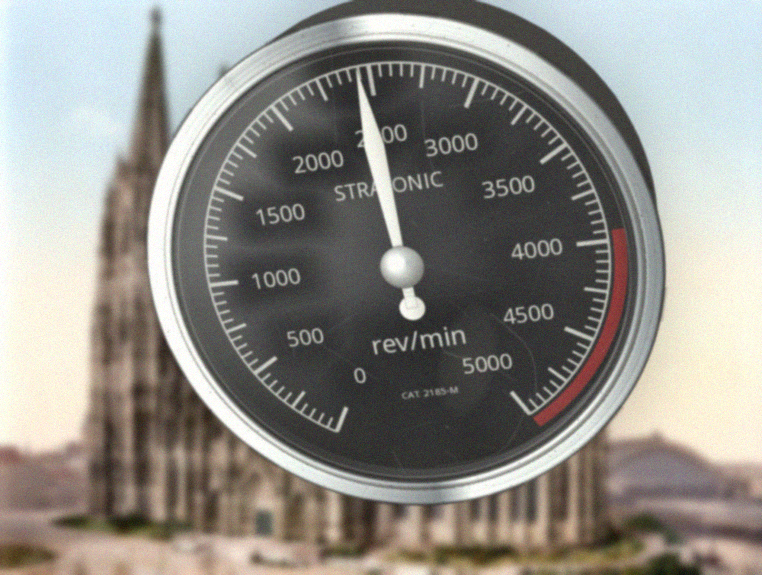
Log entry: 2450
